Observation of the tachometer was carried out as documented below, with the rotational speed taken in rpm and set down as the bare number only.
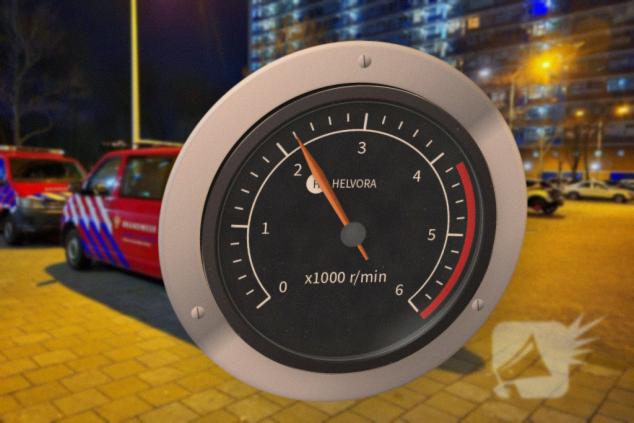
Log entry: 2200
